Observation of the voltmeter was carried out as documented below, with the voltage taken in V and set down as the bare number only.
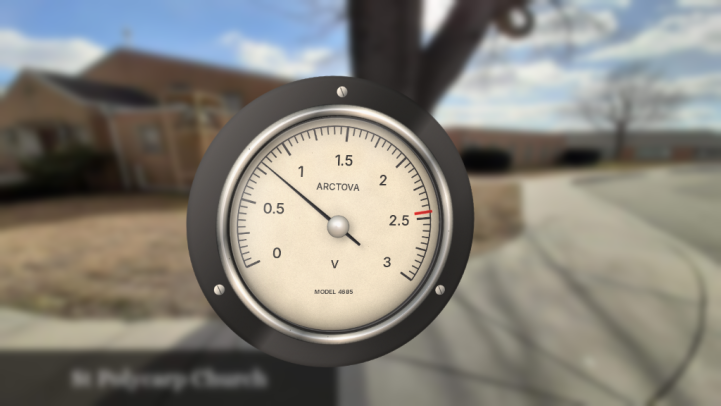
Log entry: 0.8
